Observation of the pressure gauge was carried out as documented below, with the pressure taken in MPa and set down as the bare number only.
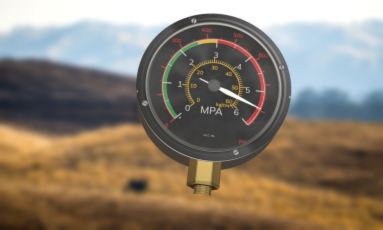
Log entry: 5.5
